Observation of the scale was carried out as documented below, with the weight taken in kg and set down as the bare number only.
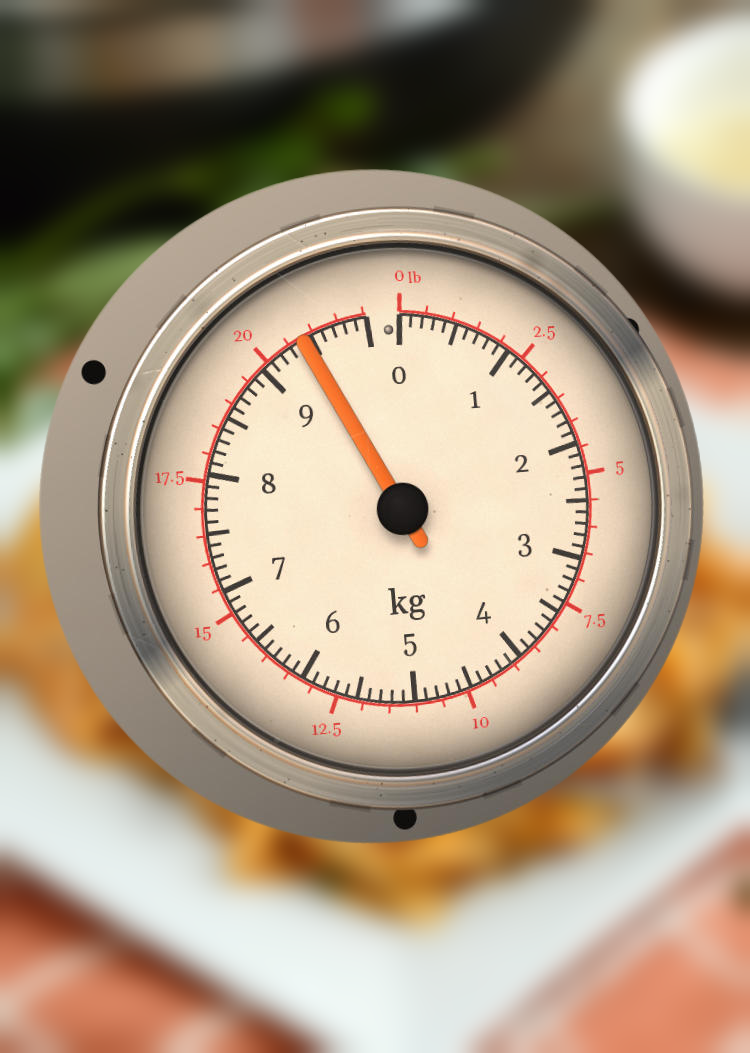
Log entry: 9.4
